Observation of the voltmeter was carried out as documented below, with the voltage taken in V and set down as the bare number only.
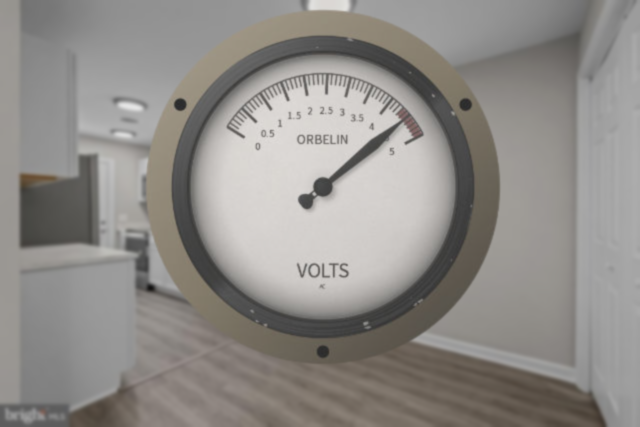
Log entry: 4.5
